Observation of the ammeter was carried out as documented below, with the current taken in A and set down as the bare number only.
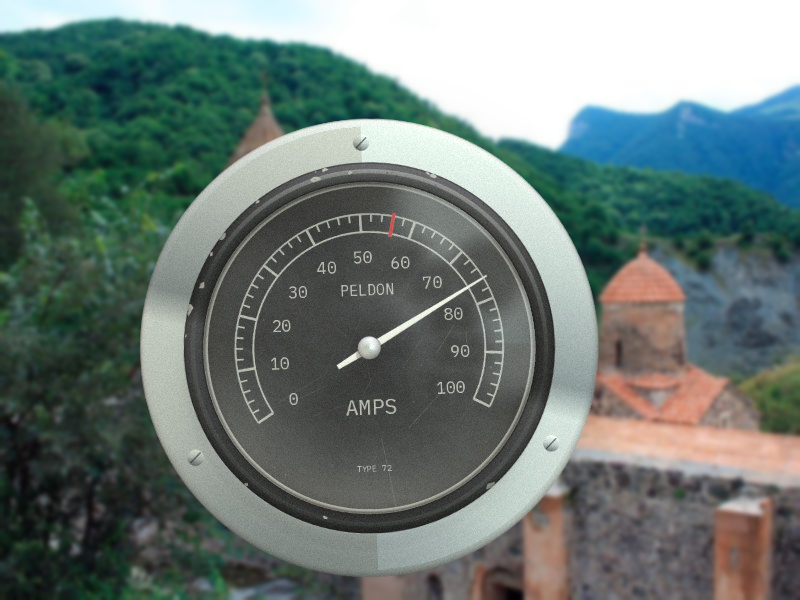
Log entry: 76
